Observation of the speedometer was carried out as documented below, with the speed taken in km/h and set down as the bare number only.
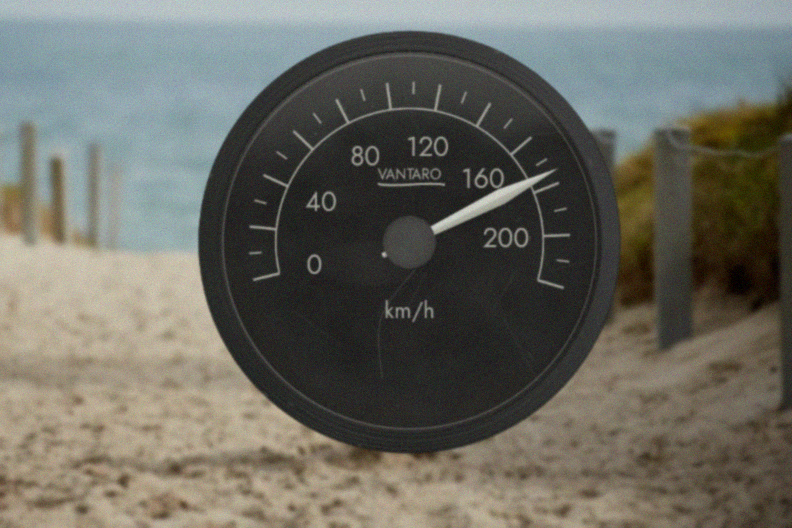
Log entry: 175
